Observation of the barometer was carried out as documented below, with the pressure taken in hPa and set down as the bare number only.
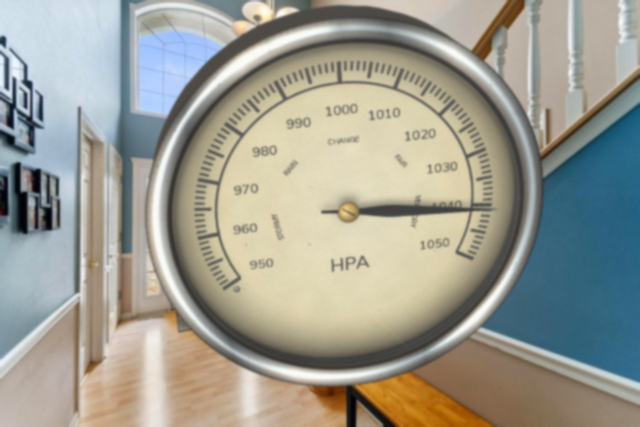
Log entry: 1040
